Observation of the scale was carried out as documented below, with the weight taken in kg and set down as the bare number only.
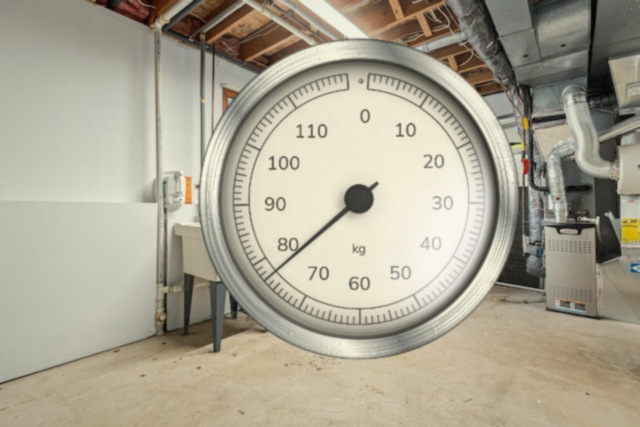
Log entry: 77
